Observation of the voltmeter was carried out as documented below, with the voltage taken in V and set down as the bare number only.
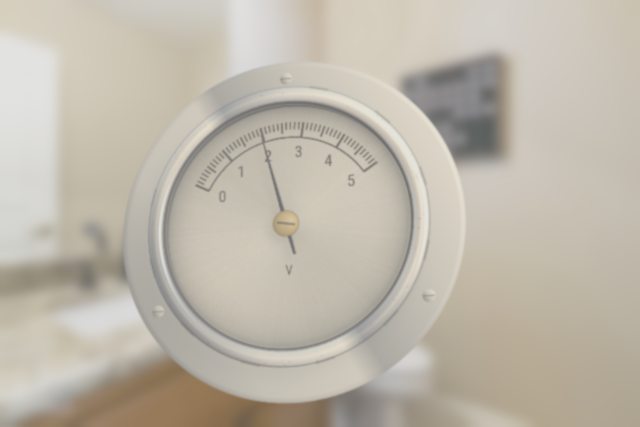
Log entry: 2
